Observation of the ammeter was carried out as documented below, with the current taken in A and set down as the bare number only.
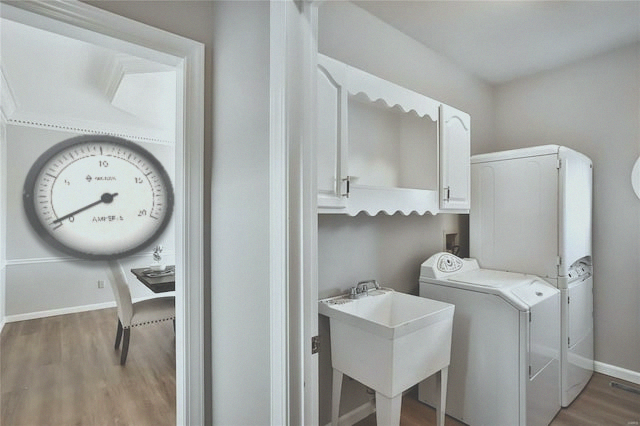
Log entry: 0.5
